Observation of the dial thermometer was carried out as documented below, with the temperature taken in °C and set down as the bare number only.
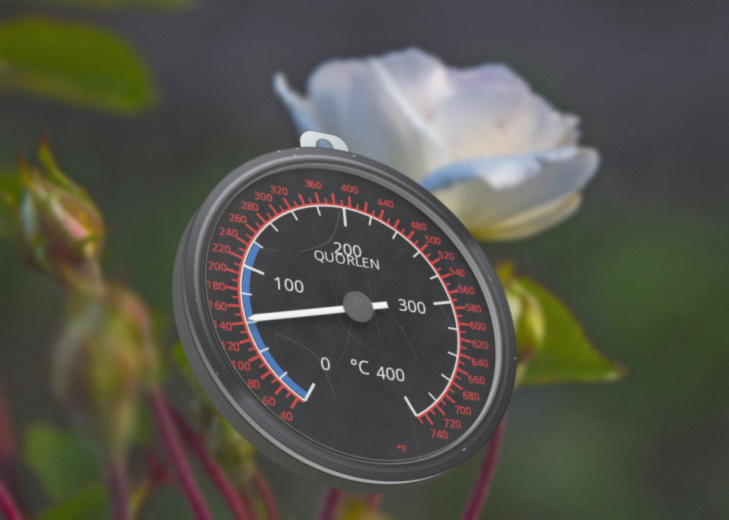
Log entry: 60
